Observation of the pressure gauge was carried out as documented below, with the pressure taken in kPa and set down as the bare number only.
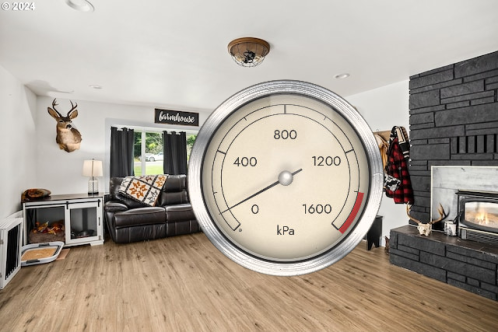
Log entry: 100
